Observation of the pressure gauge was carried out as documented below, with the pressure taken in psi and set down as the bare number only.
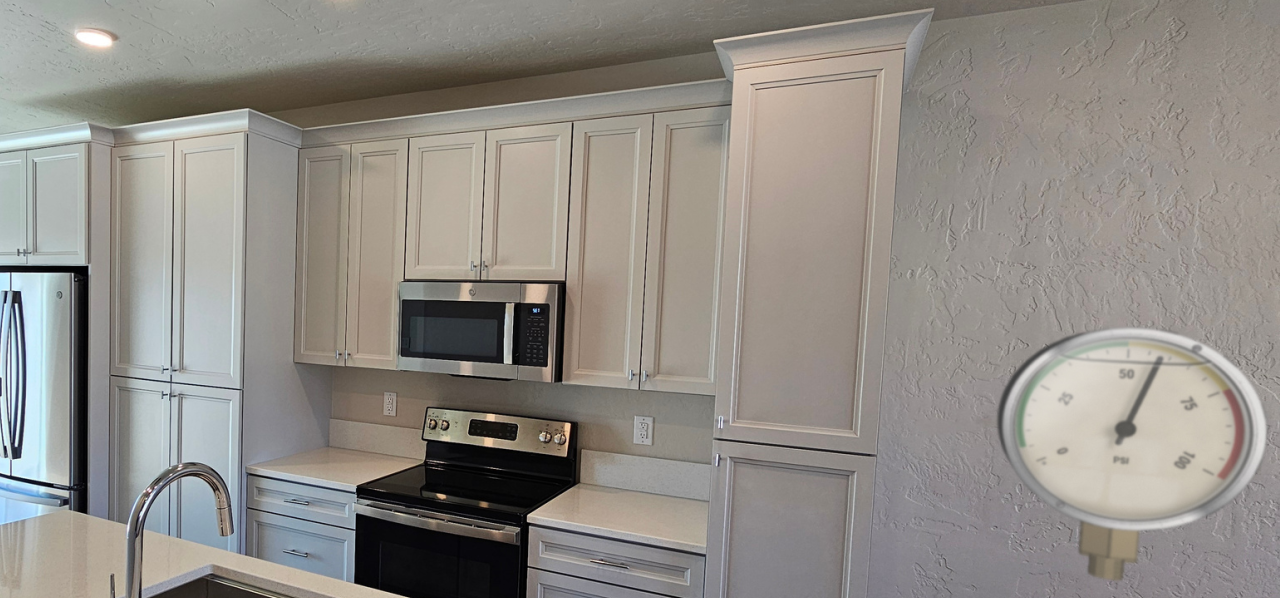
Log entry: 57.5
